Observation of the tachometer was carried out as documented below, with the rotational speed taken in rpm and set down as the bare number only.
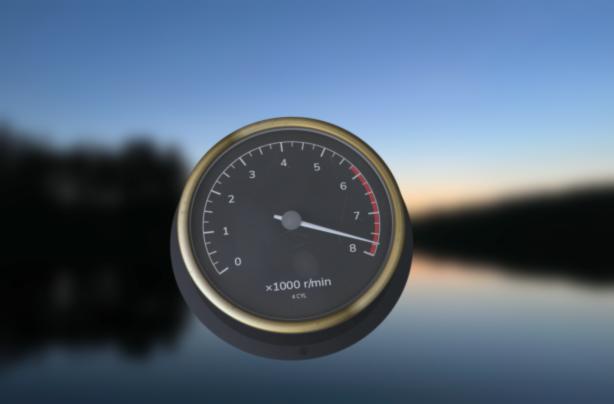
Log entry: 7750
